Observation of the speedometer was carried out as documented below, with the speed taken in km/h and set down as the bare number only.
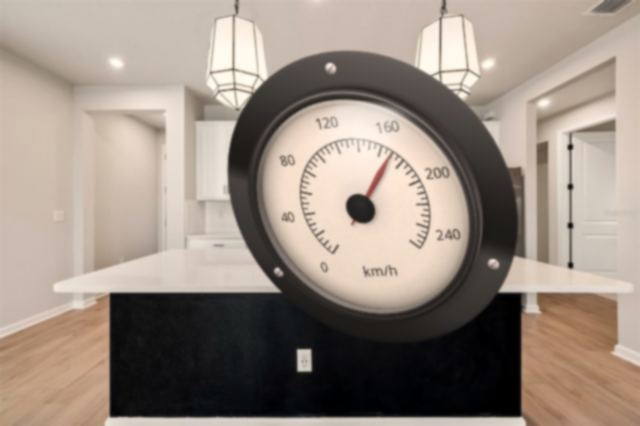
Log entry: 170
